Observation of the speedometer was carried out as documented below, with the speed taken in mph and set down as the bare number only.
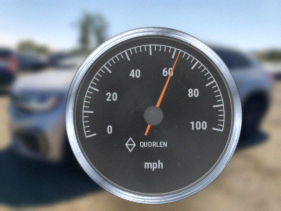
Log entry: 62
